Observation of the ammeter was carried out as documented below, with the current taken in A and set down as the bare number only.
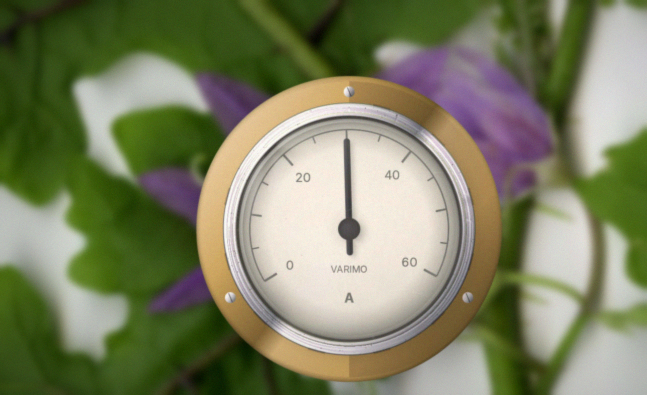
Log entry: 30
